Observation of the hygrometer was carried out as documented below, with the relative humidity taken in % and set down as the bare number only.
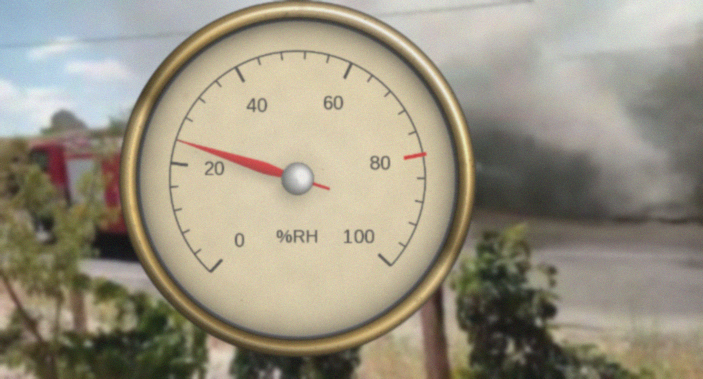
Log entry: 24
